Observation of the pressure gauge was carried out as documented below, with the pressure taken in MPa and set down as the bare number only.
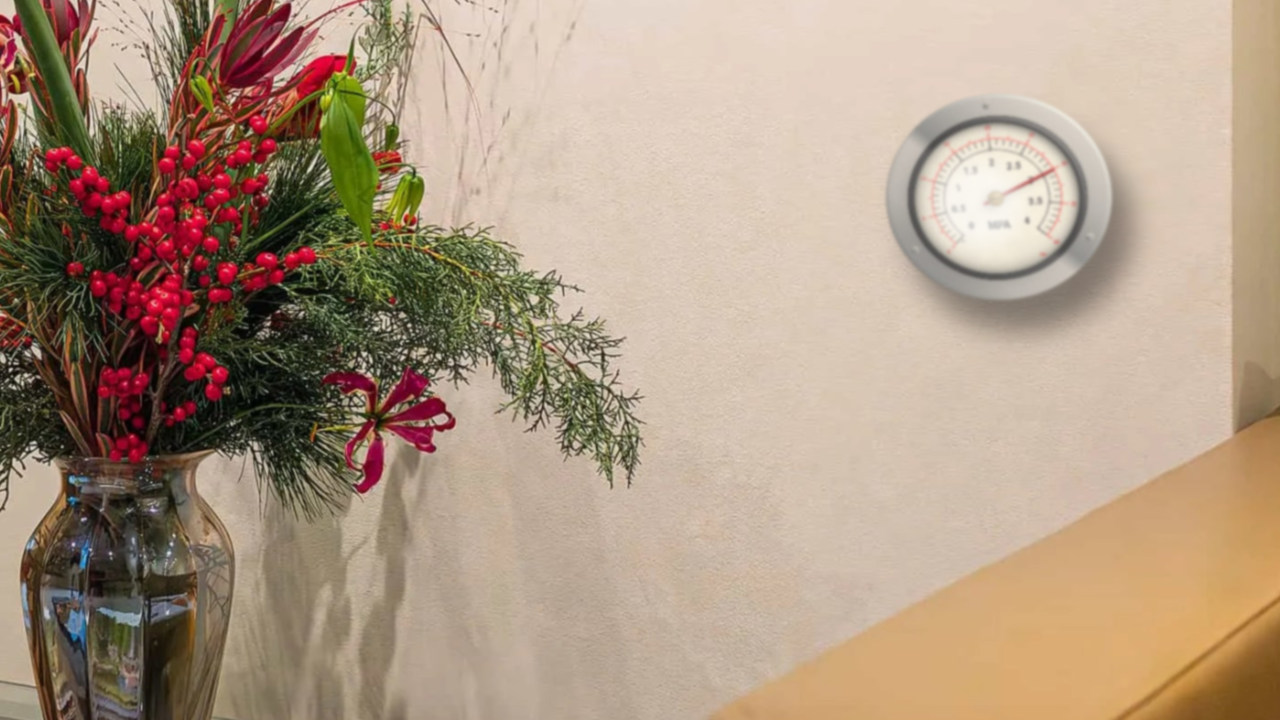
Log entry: 3
